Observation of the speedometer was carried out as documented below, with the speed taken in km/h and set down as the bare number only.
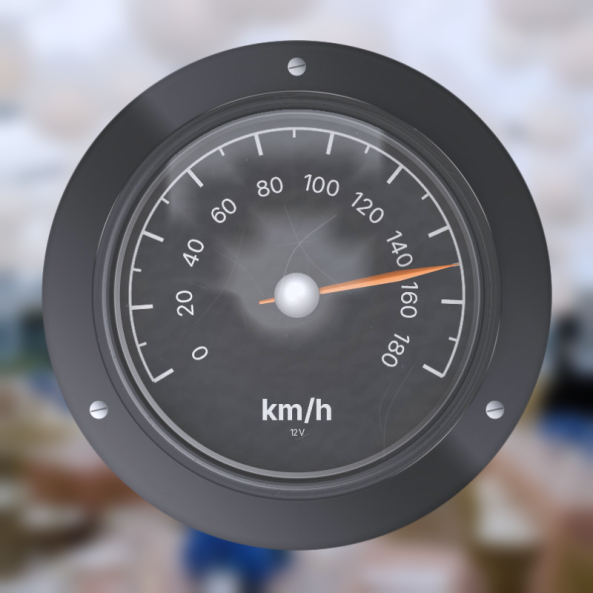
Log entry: 150
